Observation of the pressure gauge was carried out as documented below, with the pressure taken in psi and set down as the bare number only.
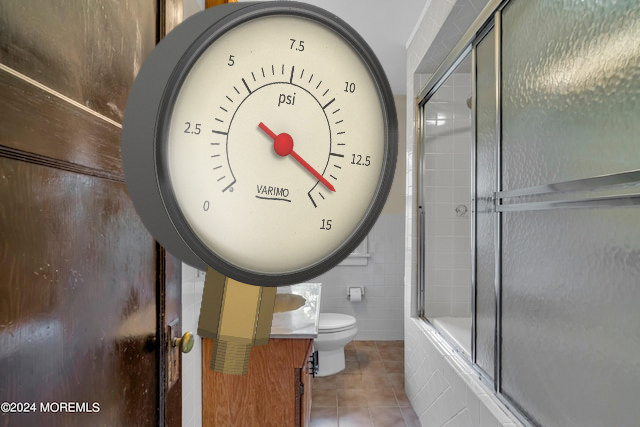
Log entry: 14
